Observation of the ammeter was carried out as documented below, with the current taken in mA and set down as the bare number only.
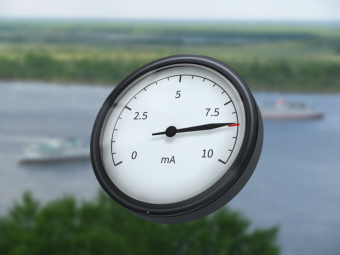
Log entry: 8.5
